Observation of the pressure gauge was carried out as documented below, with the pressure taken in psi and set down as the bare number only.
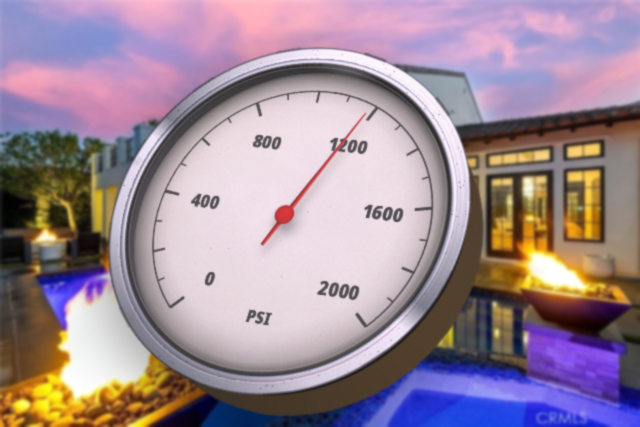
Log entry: 1200
